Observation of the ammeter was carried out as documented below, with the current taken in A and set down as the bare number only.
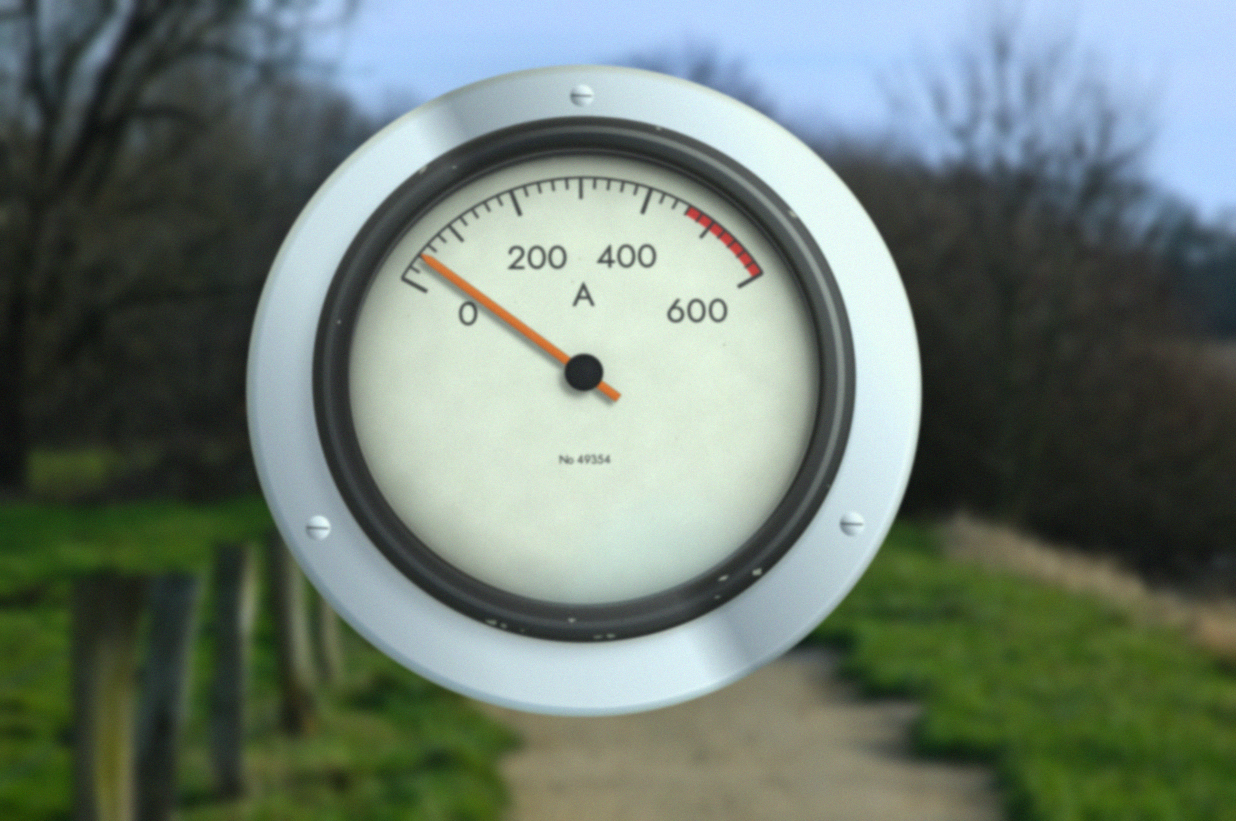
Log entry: 40
